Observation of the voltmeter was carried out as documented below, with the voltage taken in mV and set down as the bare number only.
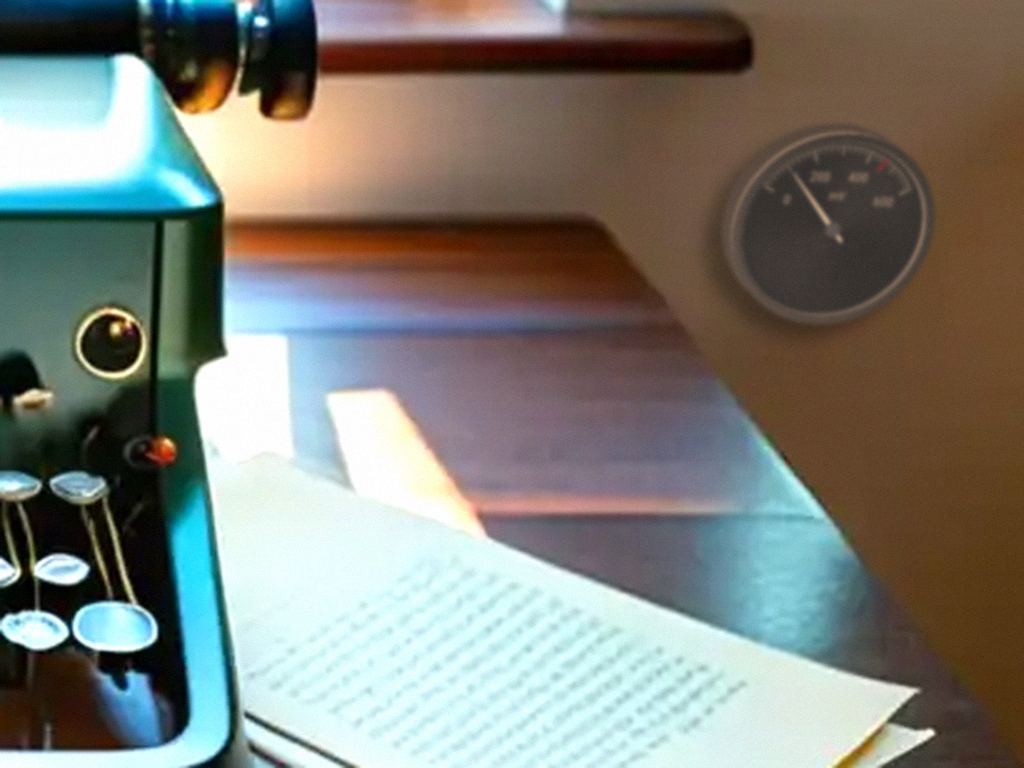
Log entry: 100
